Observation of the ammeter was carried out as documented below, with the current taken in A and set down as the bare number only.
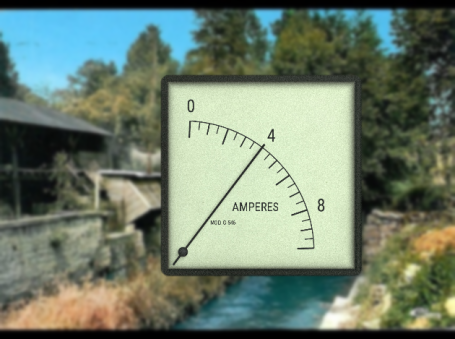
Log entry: 4
